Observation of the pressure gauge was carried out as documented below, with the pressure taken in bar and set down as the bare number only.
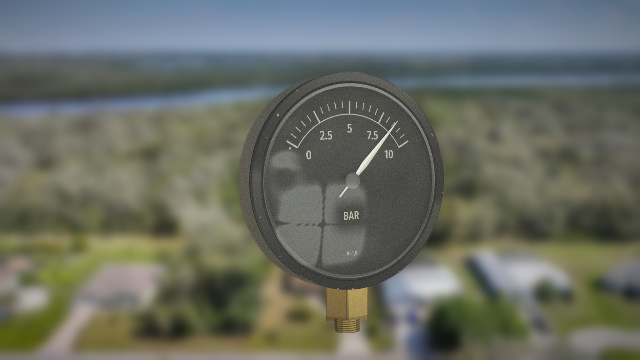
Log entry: 8.5
